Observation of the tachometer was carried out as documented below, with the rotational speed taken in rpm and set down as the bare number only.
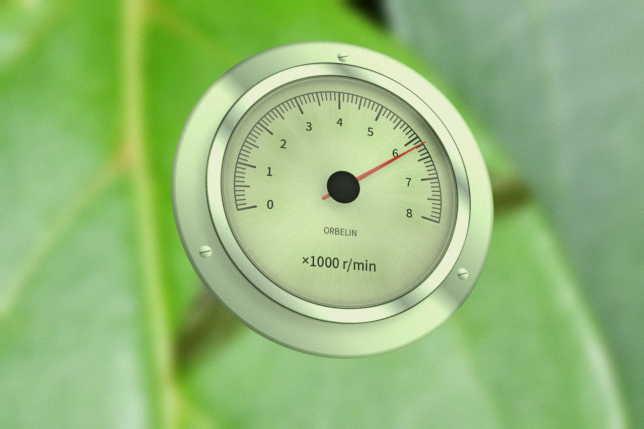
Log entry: 6200
